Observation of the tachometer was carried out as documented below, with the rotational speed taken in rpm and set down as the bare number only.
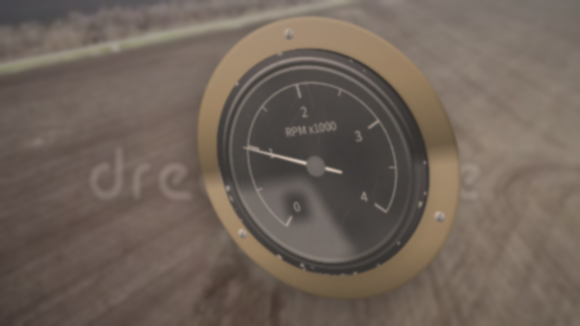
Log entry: 1000
